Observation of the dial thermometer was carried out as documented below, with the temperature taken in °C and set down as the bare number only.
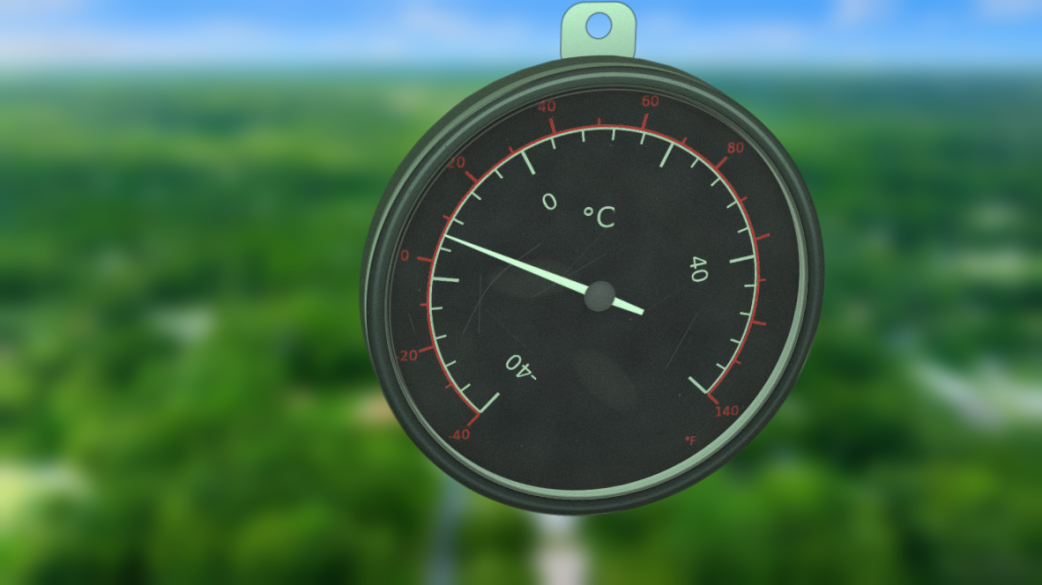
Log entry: -14
